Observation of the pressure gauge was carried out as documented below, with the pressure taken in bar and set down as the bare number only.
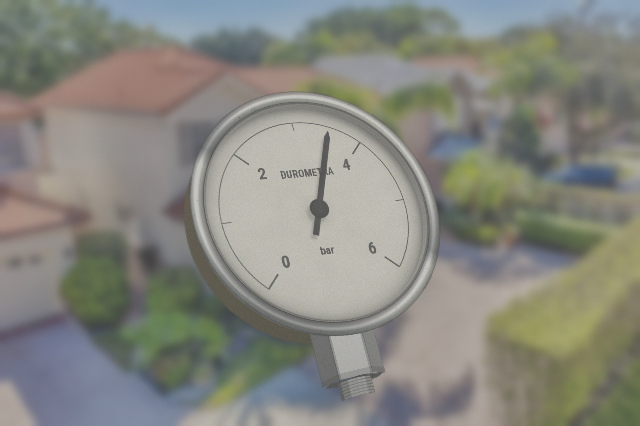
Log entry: 3.5
